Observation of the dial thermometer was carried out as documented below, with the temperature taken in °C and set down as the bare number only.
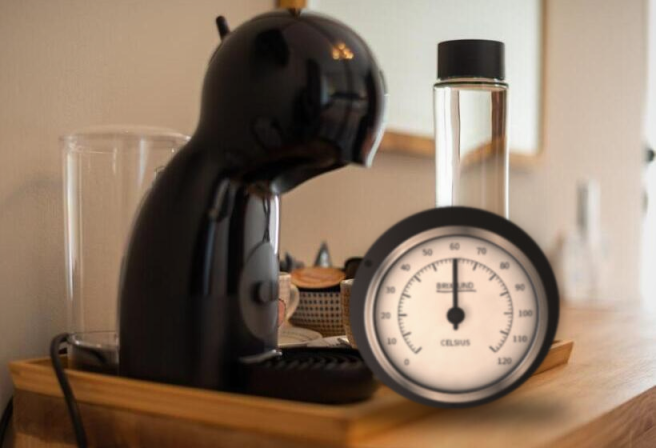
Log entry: 60
